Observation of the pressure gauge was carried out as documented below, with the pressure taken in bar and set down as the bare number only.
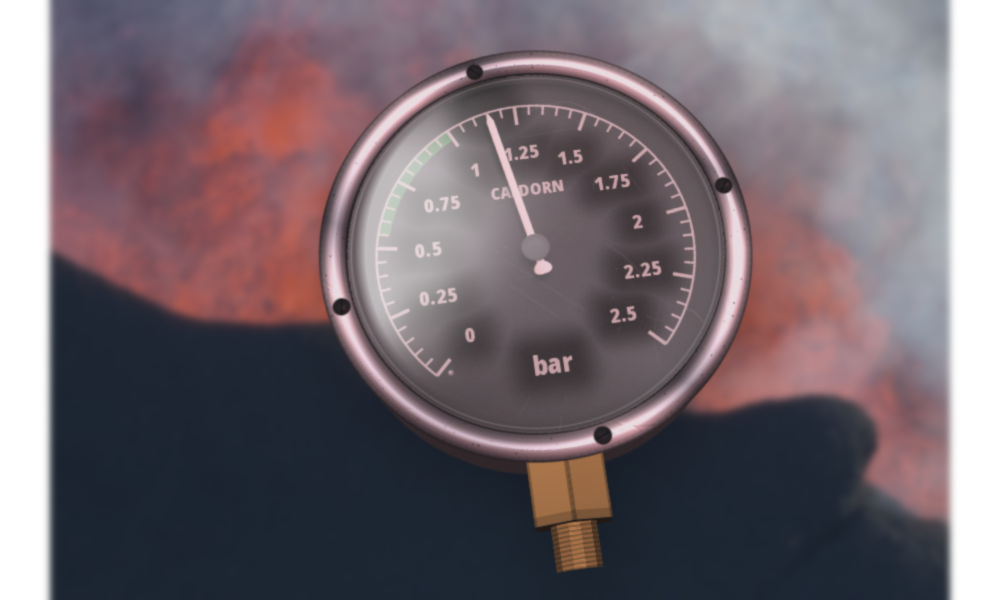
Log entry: 1.15
